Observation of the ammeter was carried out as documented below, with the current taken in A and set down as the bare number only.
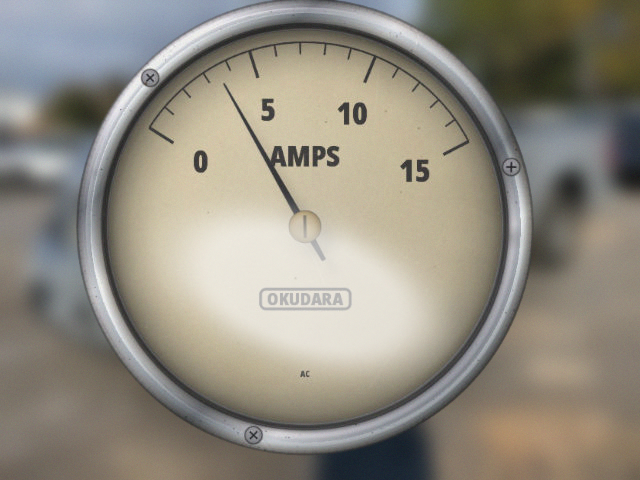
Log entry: 3.5
